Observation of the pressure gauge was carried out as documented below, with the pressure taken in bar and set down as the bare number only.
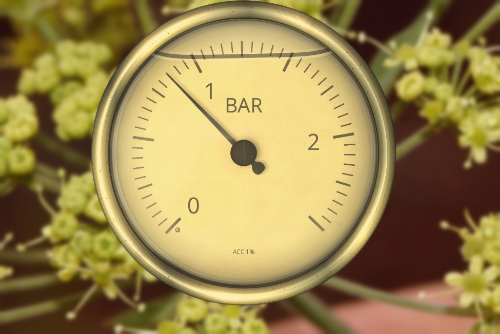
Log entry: 0.85
